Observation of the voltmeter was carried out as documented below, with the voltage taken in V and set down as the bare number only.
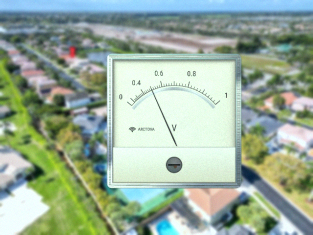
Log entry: 0.5
